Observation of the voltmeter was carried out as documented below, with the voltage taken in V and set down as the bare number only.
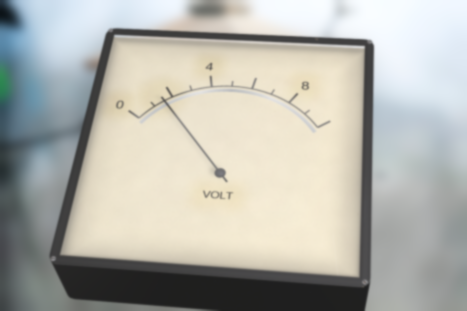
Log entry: 1.5
